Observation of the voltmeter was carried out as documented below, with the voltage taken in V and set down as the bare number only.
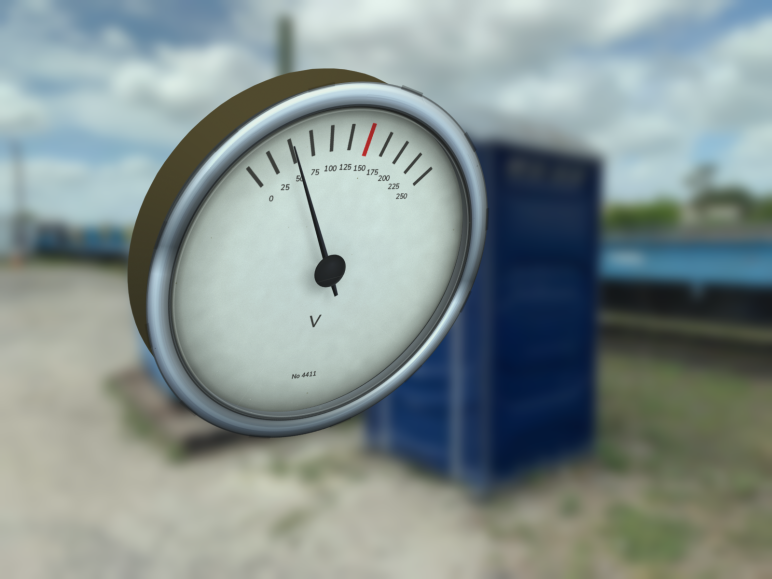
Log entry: 50
